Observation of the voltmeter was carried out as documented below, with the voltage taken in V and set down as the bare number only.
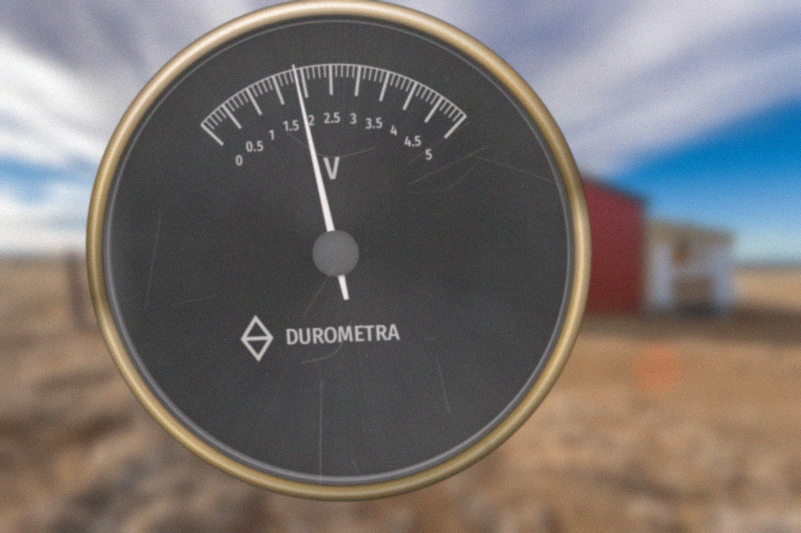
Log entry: 1.9
